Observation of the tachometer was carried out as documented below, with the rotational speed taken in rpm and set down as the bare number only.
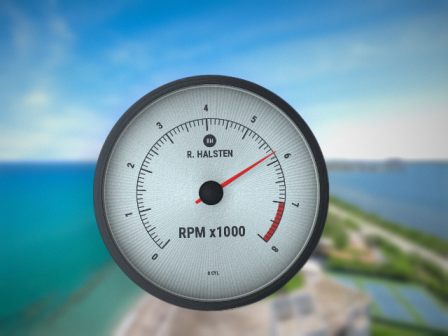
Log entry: 5800
